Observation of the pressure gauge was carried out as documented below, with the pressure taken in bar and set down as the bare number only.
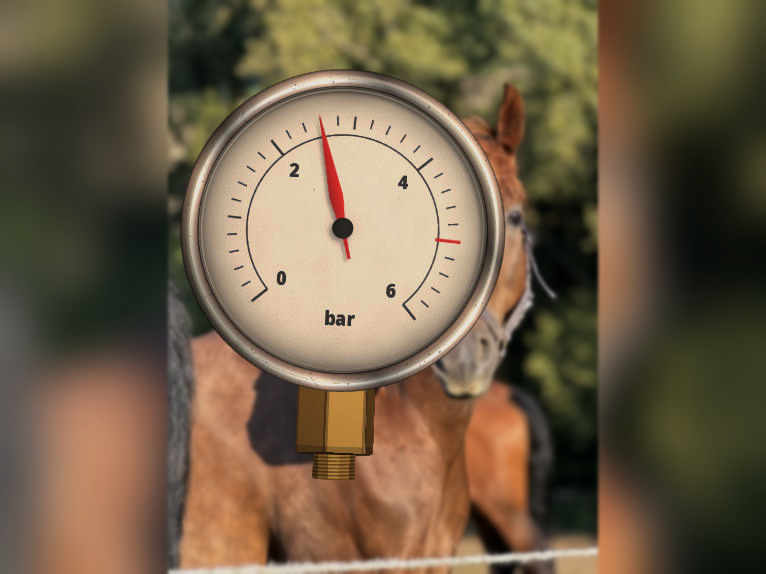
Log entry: 2.6
